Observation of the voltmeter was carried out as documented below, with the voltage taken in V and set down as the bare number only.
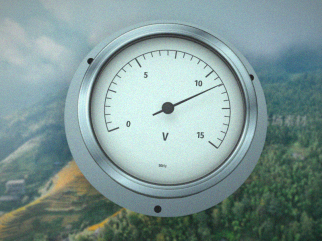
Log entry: 11
